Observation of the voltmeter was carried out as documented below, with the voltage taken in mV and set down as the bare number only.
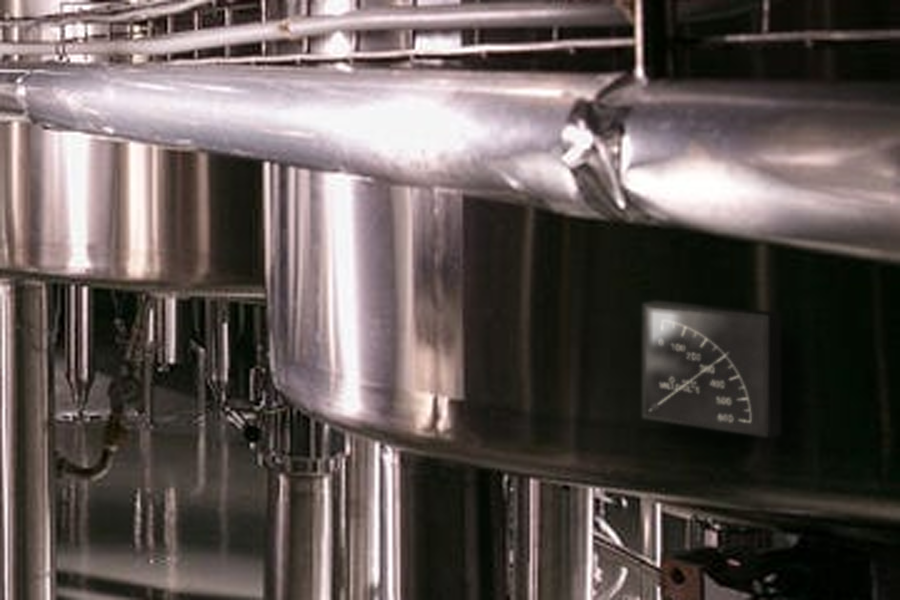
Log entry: 300
